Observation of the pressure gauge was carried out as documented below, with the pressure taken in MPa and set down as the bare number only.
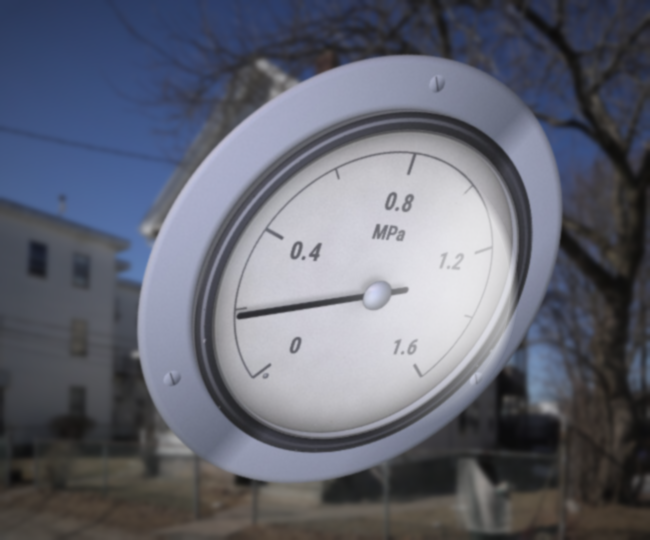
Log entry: 0.2
